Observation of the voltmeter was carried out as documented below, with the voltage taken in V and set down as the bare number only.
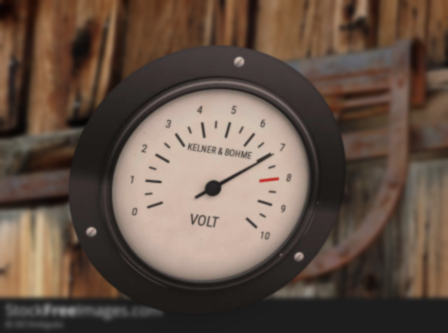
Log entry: 7
